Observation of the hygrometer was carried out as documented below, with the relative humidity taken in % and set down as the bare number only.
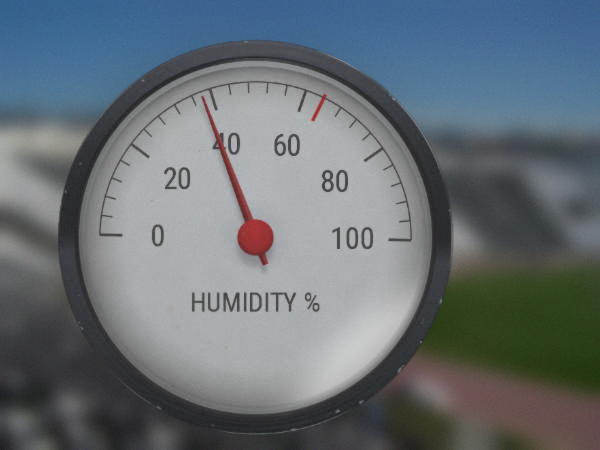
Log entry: 38
